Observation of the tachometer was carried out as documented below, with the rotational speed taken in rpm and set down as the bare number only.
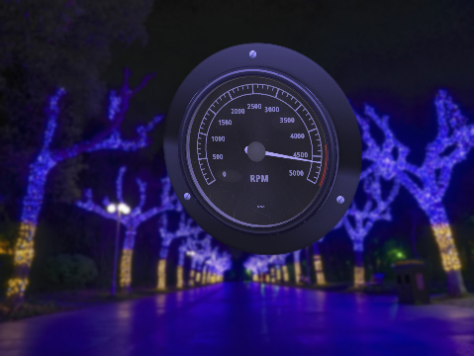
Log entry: 4600
